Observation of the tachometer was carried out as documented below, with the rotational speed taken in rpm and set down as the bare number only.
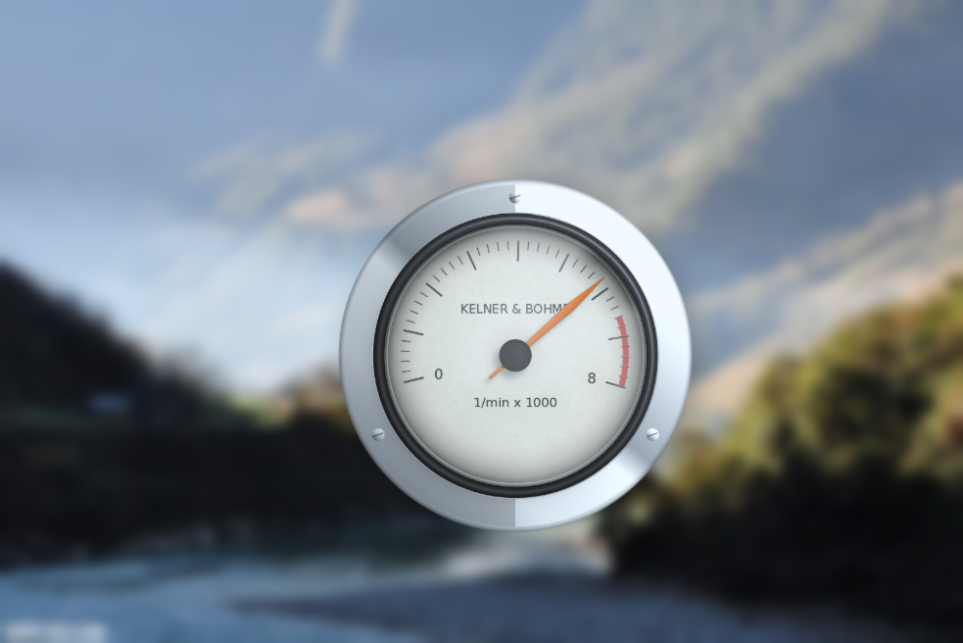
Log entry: 5800
